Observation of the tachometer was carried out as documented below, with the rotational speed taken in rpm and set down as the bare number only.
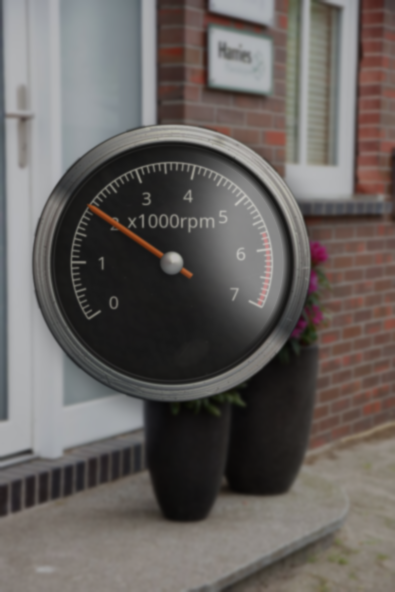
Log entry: 2000
